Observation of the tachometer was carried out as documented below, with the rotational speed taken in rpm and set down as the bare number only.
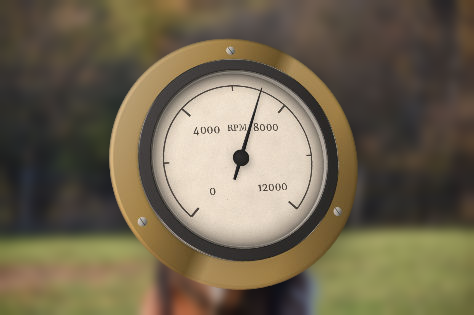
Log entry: 7000
